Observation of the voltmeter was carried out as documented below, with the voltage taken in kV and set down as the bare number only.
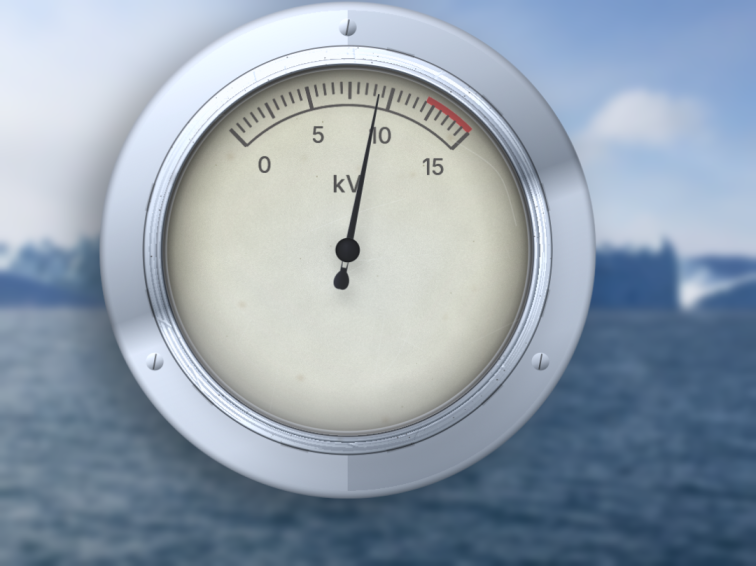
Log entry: 9.25
